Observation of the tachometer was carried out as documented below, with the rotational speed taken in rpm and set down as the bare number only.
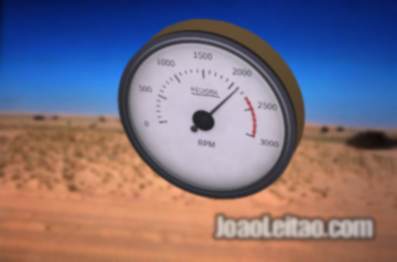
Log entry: 2100
